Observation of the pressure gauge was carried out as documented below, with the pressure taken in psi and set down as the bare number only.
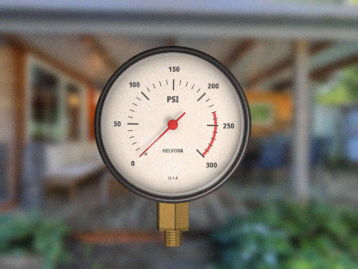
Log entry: 0
